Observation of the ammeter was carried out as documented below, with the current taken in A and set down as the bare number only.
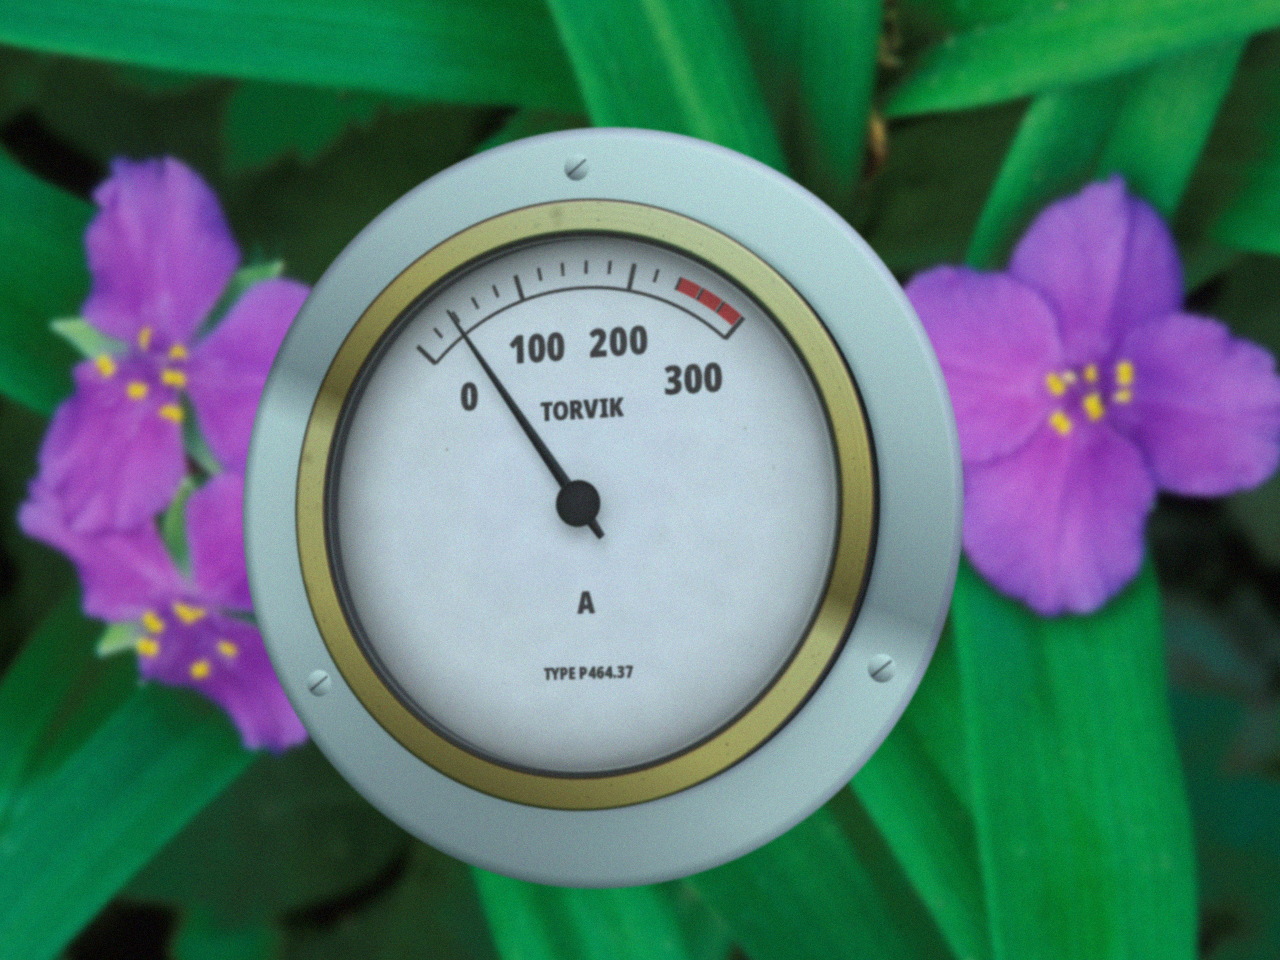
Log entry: 40
